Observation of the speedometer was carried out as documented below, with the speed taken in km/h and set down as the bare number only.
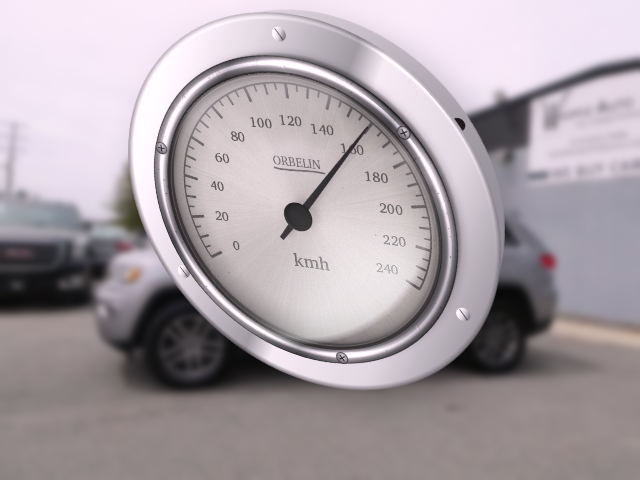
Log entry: 160
